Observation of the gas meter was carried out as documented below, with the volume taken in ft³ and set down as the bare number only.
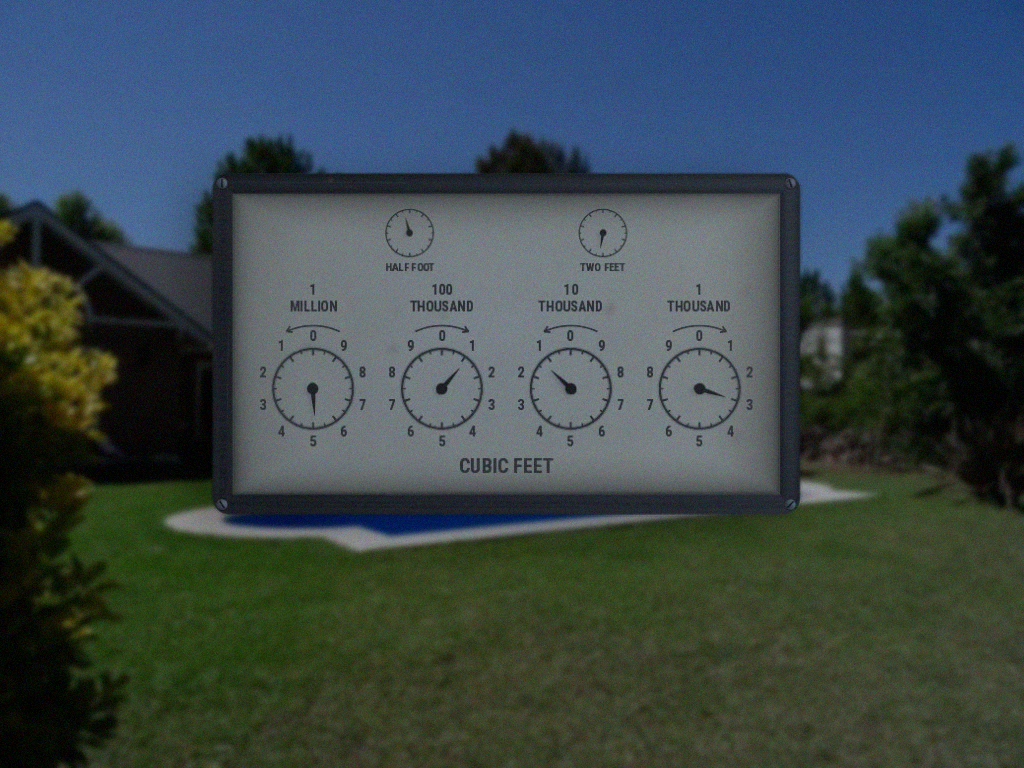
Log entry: 511300
